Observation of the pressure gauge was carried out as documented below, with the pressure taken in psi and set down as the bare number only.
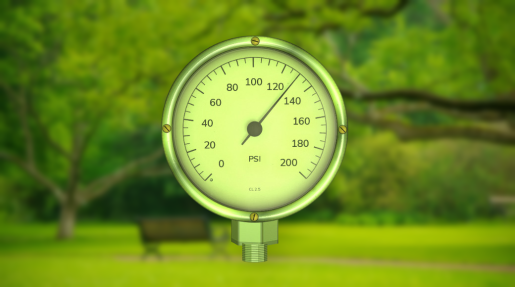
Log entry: 130
